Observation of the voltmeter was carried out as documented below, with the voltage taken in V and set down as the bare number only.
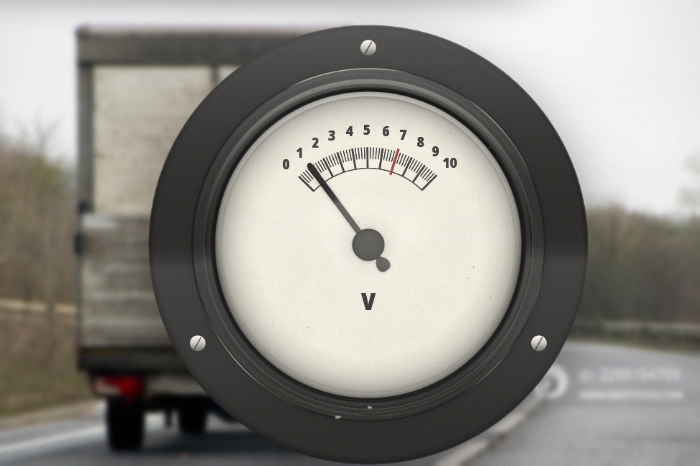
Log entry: 1
